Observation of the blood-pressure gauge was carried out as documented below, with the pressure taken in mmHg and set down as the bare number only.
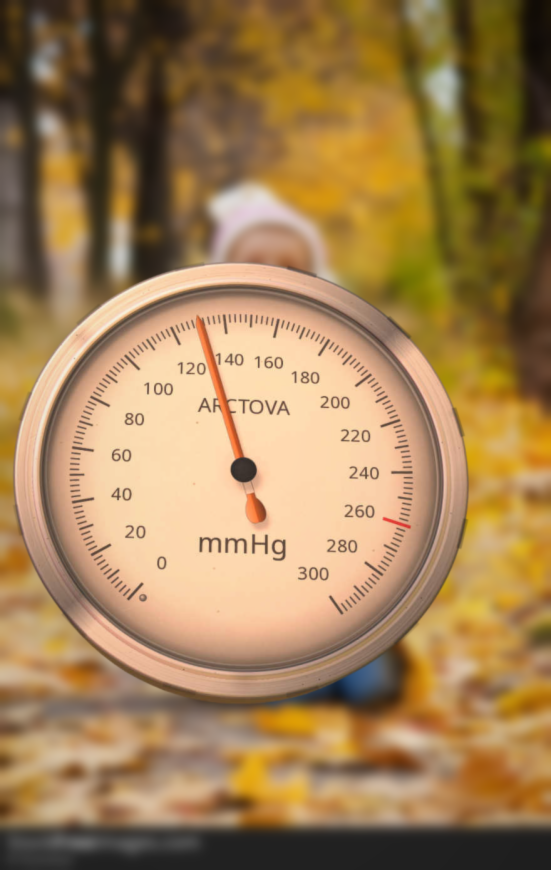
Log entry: 130
